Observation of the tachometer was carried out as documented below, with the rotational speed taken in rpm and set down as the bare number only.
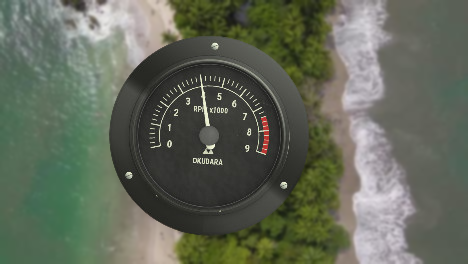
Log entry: 4000
